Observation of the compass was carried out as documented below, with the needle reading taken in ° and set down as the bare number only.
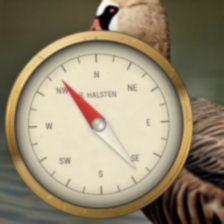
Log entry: 322.5
